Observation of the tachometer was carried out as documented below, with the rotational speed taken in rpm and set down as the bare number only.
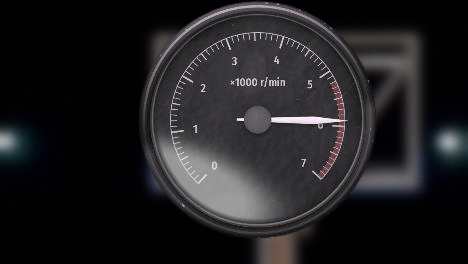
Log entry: 5900
